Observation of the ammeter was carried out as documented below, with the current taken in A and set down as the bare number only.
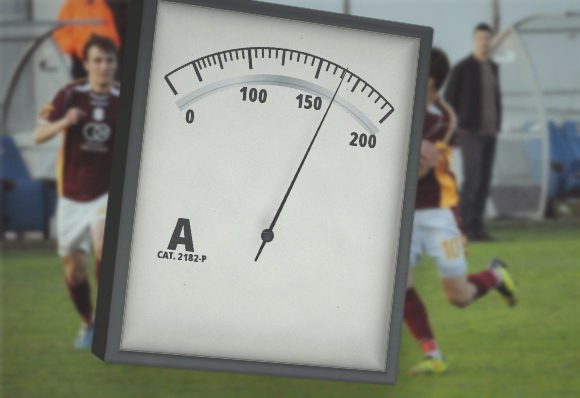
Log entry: 165
